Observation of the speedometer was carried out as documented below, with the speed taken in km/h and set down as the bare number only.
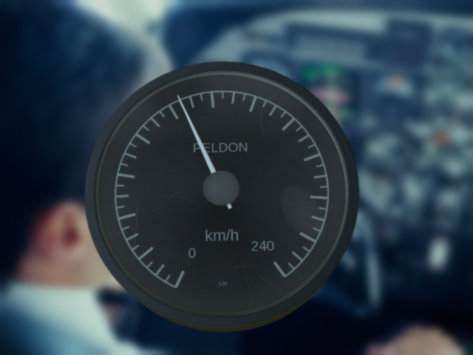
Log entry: 105
